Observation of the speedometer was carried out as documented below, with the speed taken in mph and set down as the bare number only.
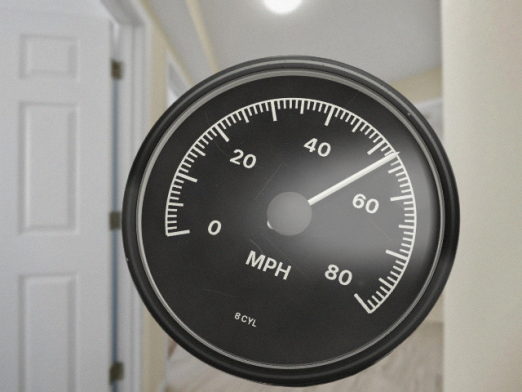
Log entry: 53
